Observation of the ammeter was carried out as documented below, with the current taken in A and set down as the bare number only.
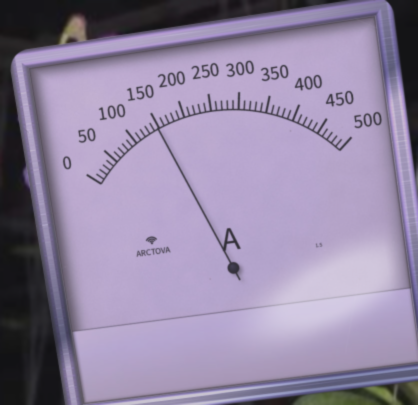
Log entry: 150
